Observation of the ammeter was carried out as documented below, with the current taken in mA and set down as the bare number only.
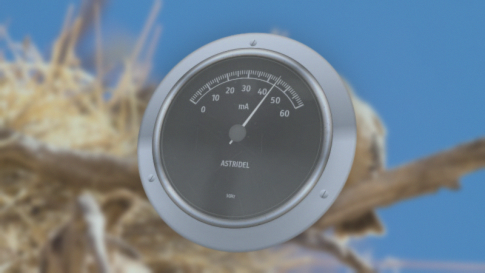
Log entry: 45
